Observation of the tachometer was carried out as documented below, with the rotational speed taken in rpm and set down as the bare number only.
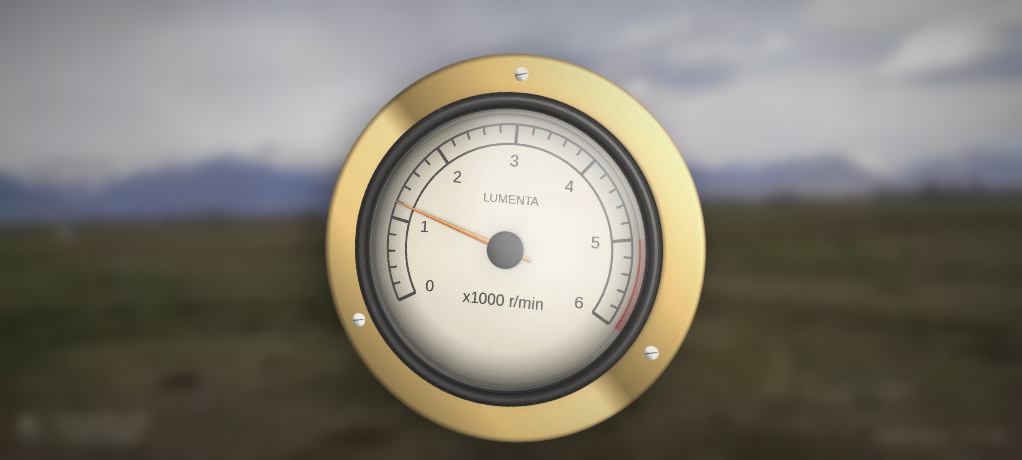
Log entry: 1200
